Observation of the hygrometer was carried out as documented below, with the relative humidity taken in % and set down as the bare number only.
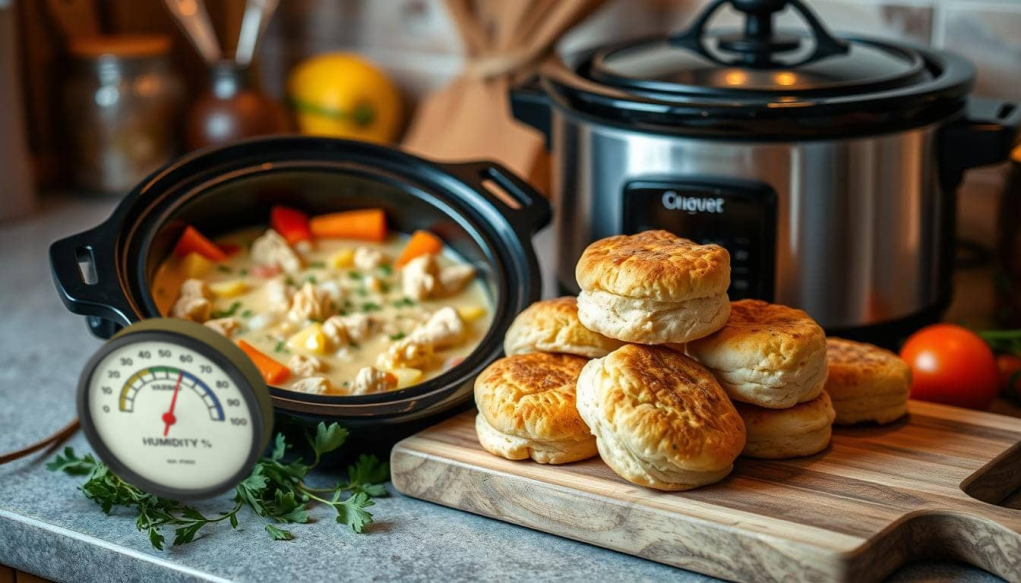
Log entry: 60
